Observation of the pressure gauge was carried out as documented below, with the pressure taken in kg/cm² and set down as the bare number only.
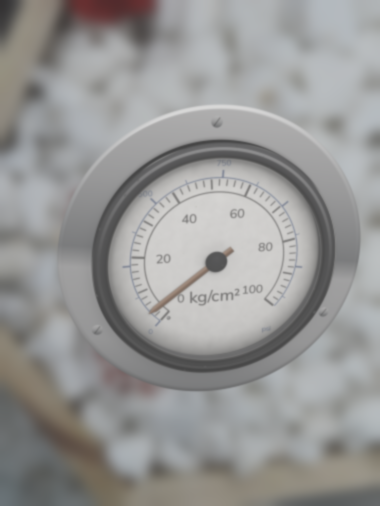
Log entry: 4
